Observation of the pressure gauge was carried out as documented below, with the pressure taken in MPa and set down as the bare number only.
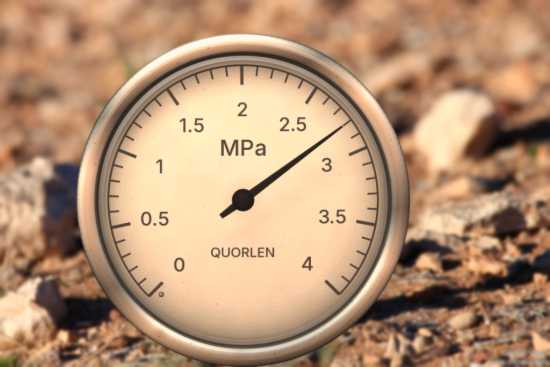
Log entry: 2.8
